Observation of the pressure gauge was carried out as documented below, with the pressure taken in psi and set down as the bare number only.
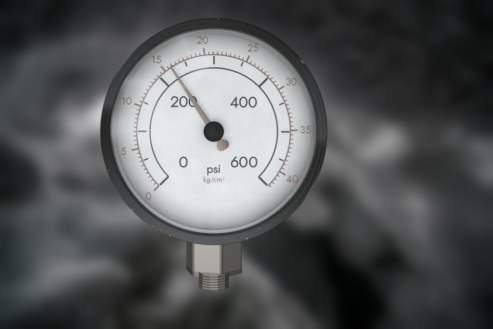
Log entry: 225
